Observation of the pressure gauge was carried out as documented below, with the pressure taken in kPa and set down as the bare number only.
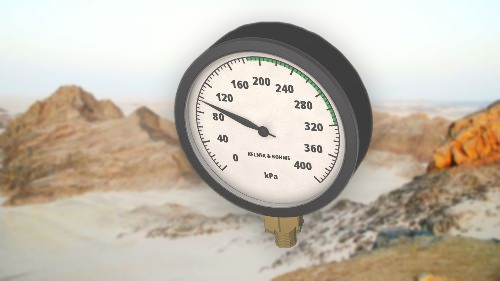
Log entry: 100
